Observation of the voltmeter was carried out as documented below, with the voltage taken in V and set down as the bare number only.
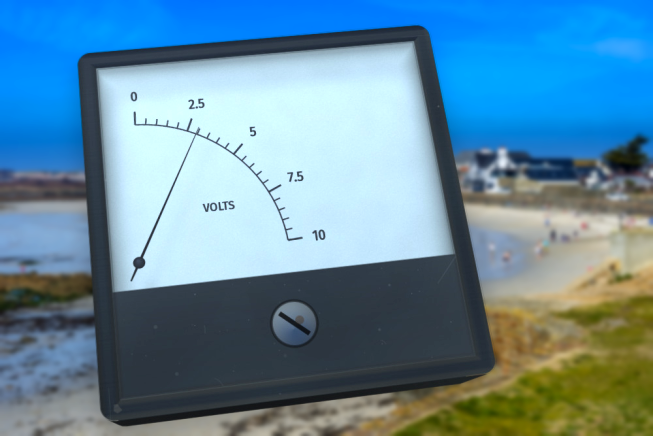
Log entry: 3
